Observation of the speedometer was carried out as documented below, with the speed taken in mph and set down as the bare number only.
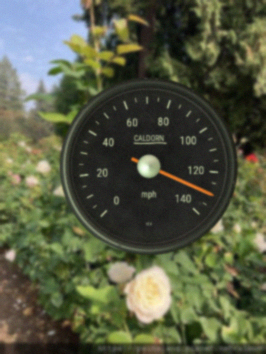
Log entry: 130
